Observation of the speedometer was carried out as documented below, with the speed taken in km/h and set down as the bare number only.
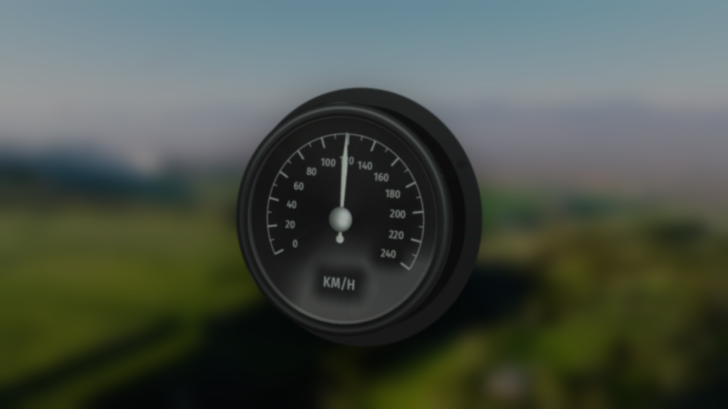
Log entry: 120
